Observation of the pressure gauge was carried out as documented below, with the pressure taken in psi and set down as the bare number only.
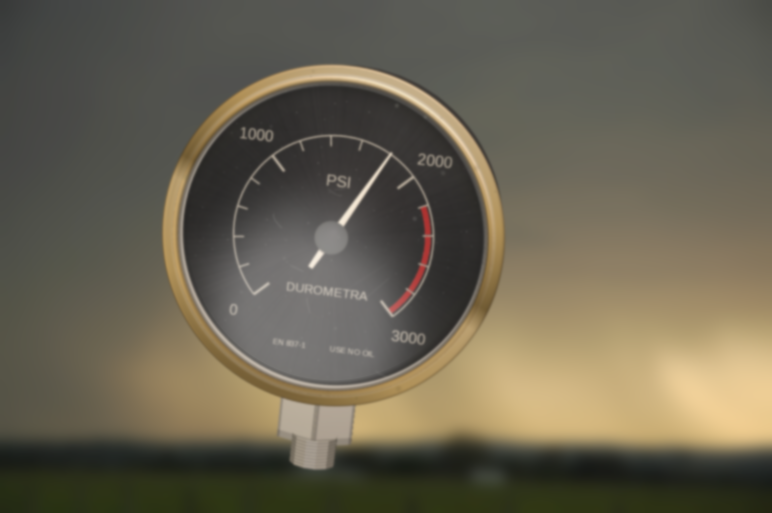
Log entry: 1800
